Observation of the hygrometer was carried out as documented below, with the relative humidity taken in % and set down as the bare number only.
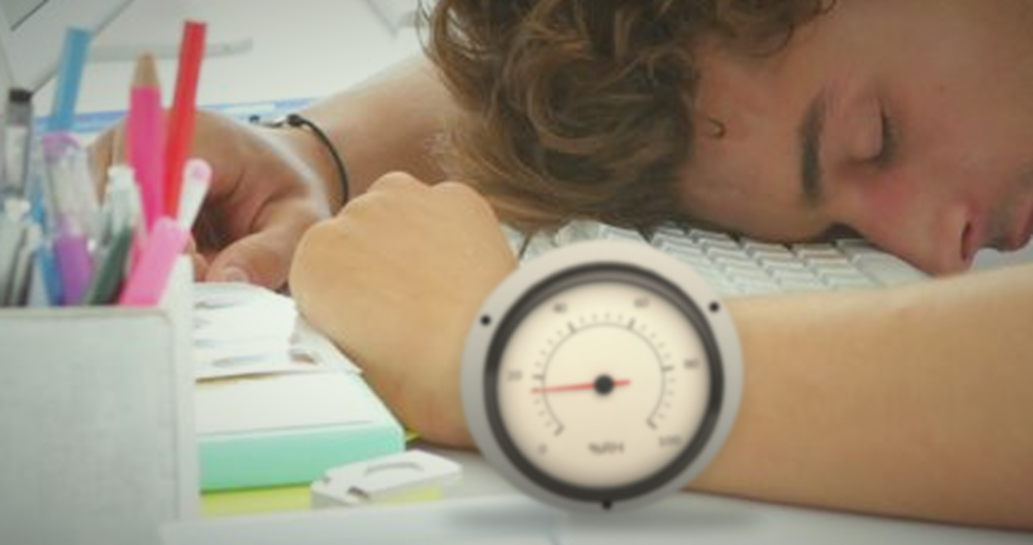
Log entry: 16
